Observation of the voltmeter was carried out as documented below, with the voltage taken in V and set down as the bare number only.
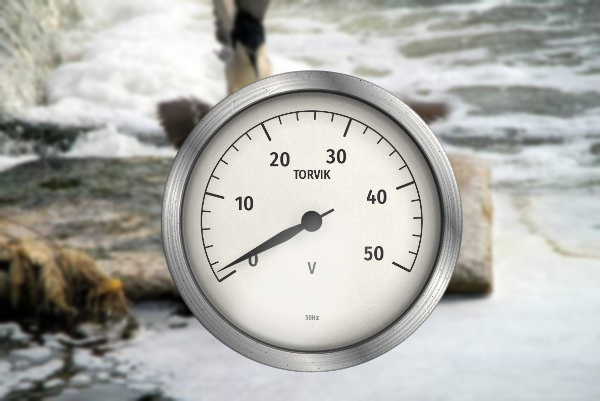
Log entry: 1
